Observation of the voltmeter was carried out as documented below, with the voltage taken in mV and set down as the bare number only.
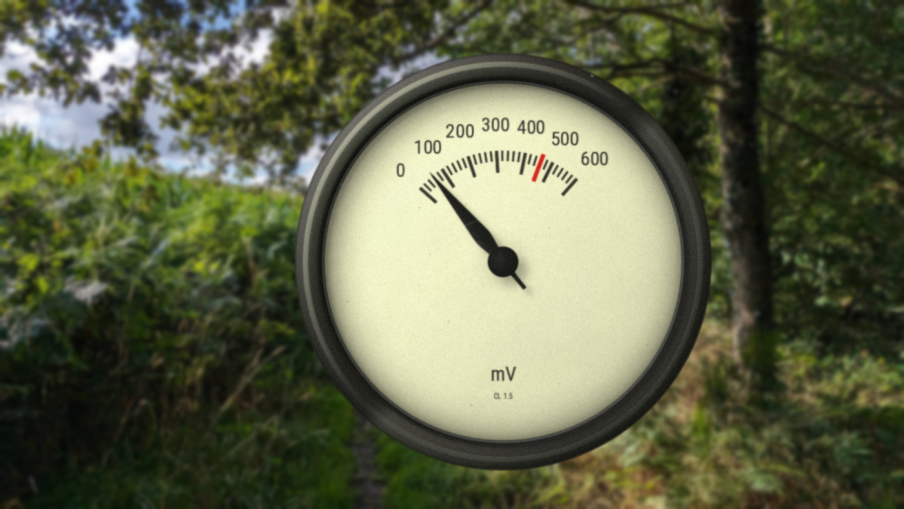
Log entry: 60
